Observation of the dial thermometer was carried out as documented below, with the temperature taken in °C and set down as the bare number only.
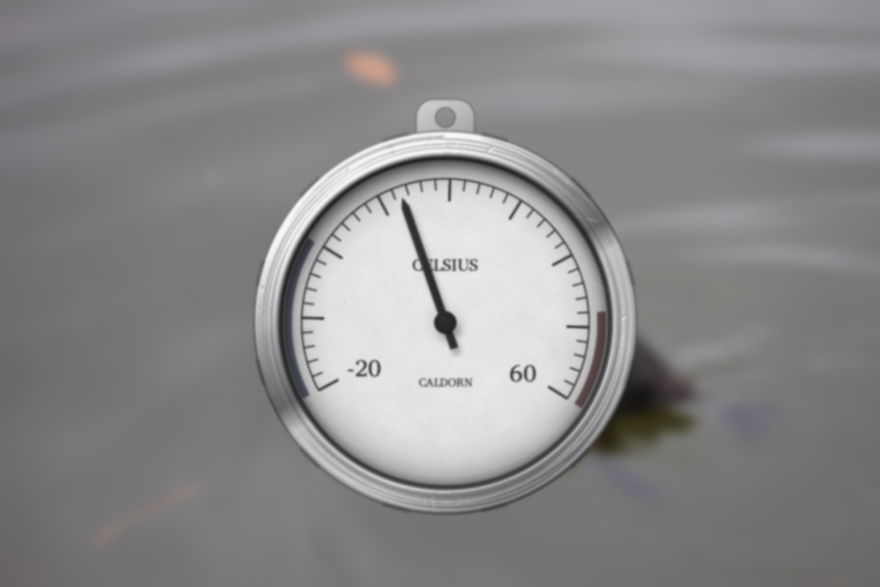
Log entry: 13
